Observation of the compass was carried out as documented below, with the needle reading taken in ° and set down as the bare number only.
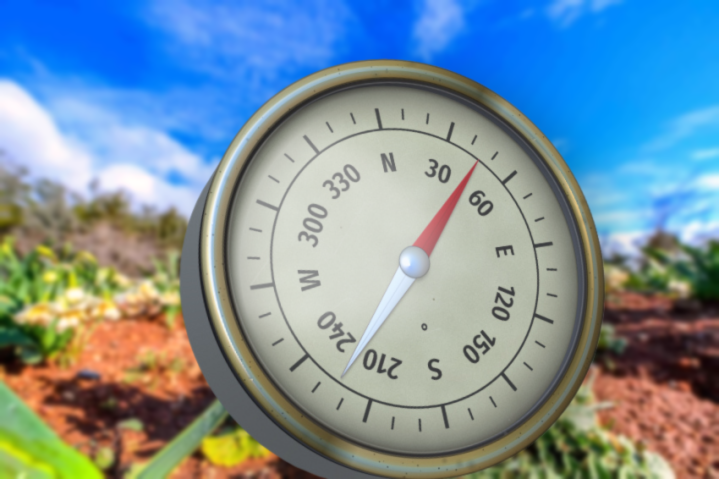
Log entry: 45
